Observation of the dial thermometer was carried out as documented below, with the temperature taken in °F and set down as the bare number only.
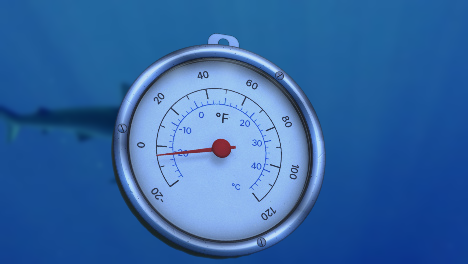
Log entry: -5
